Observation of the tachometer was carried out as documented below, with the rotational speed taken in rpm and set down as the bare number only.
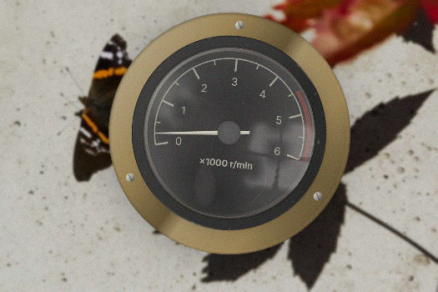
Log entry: 250
